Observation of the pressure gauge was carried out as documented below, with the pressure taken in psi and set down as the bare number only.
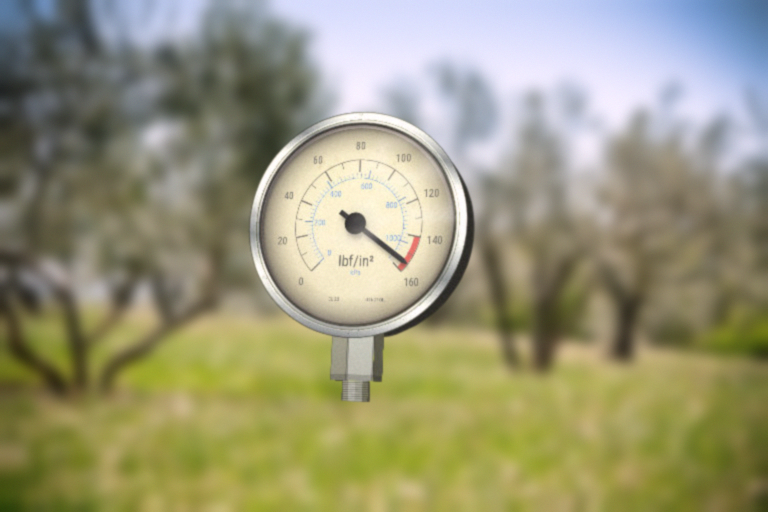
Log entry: 155
